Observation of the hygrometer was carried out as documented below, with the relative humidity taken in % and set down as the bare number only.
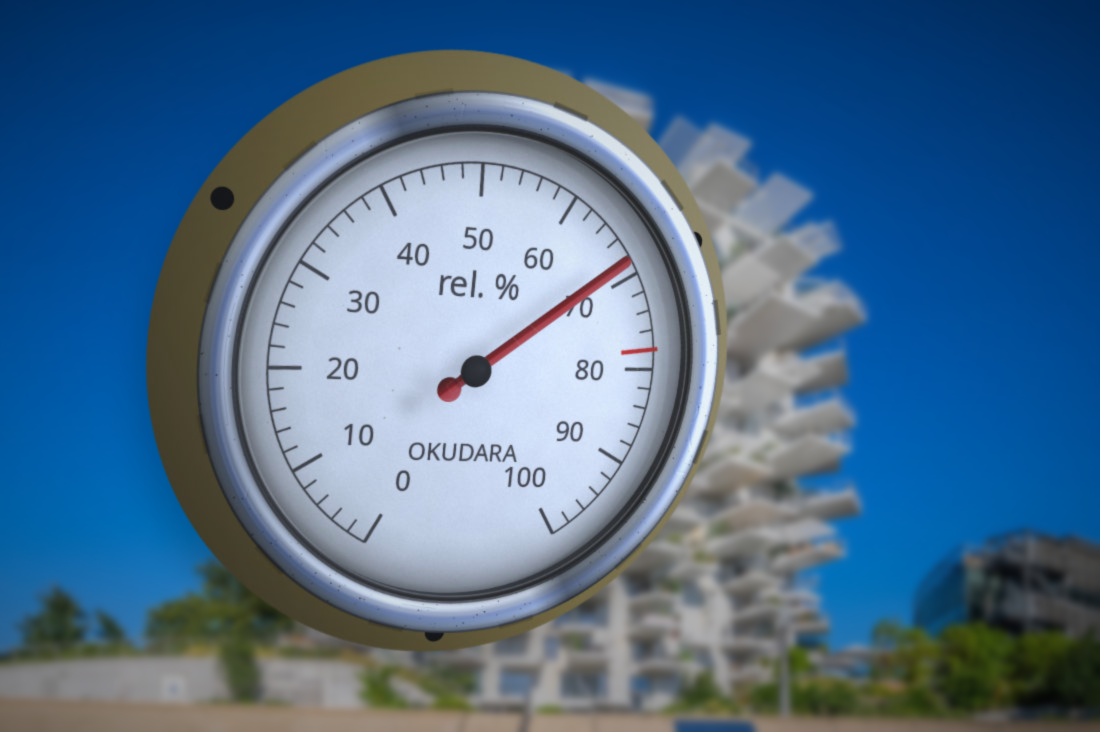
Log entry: 68
